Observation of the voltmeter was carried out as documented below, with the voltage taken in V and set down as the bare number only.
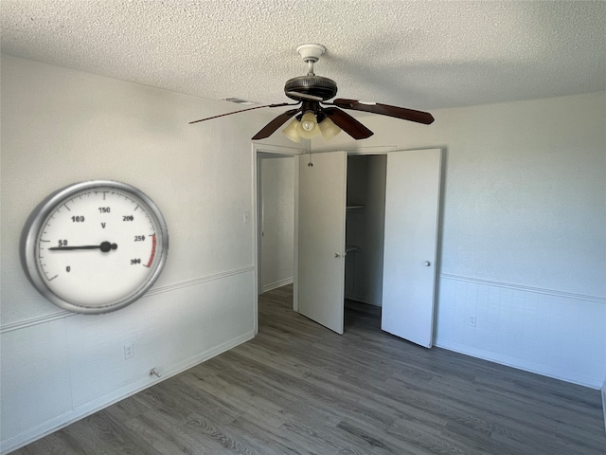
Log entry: 40
